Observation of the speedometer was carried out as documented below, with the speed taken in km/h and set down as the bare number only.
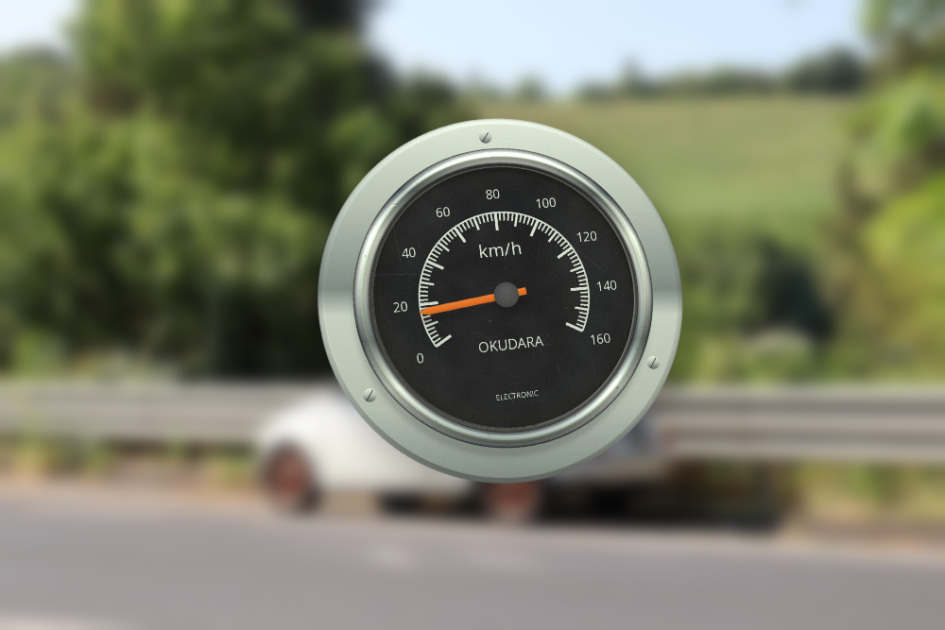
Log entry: 16
